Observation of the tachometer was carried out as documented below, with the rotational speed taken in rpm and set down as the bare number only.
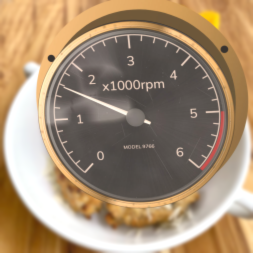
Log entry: 1600
